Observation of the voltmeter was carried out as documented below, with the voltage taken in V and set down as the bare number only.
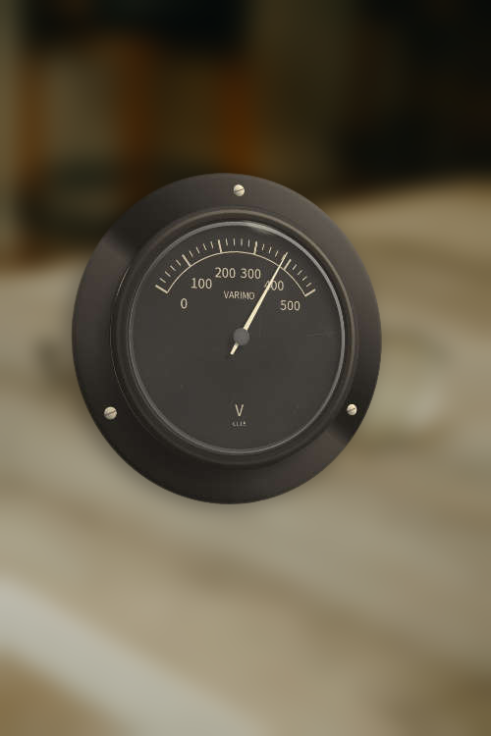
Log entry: 380
